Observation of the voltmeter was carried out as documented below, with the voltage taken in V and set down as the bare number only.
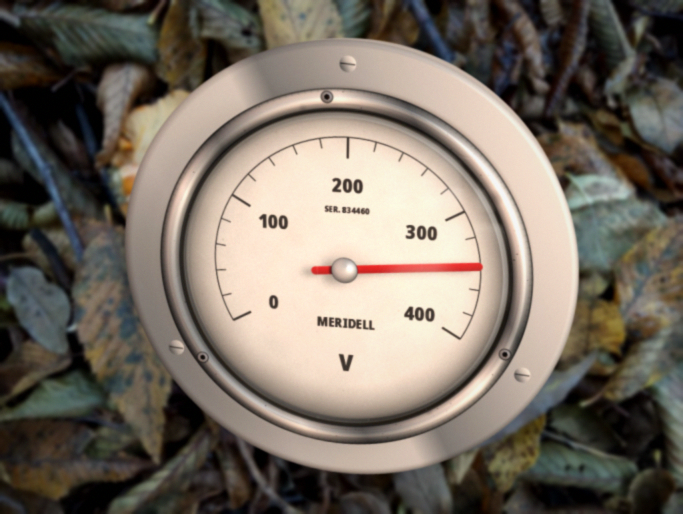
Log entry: 340
